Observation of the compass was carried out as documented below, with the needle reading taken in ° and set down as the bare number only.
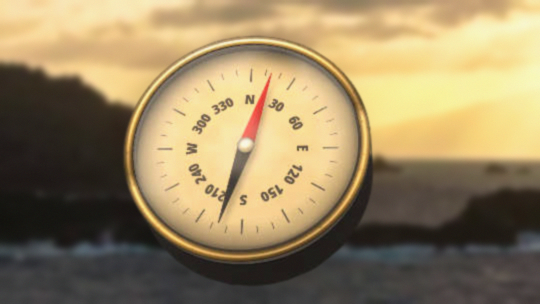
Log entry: 15
